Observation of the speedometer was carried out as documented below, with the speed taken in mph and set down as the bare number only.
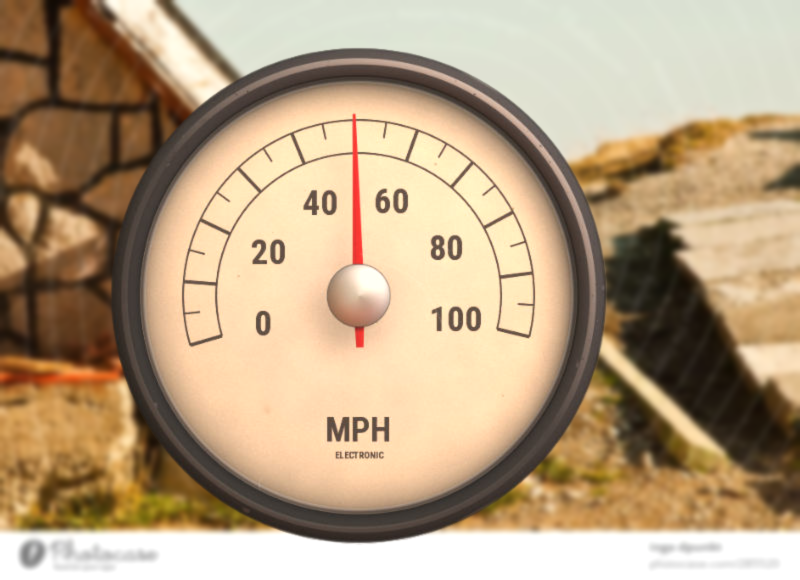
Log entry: 50
